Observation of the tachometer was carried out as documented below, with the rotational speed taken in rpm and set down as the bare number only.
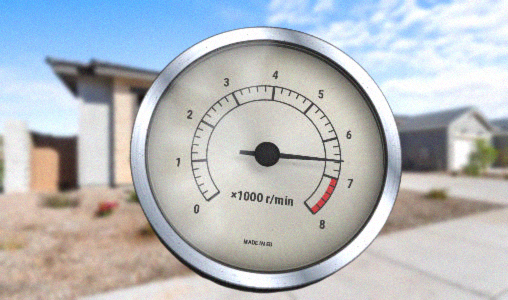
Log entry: 6600
